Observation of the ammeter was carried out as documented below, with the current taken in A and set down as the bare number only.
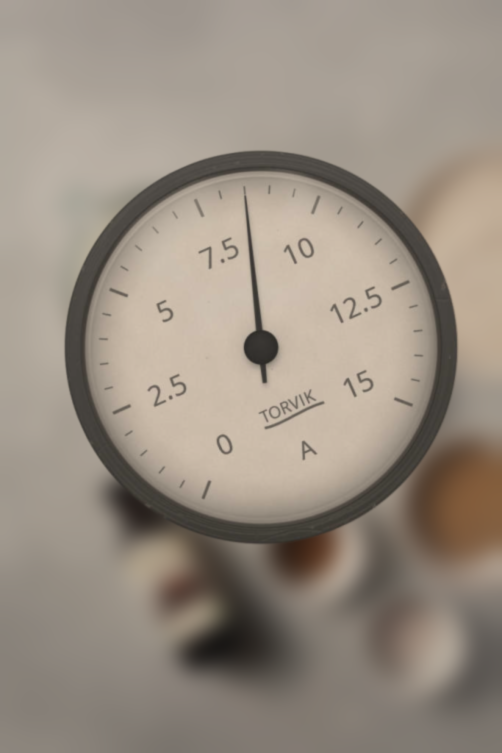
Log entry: 8.5
